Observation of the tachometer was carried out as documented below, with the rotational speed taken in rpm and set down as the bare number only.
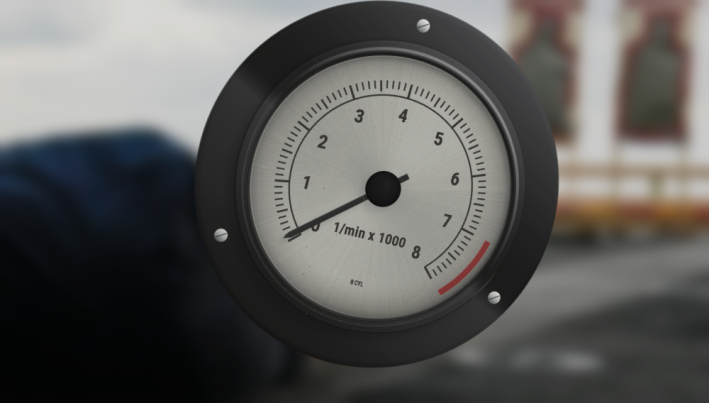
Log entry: 100
